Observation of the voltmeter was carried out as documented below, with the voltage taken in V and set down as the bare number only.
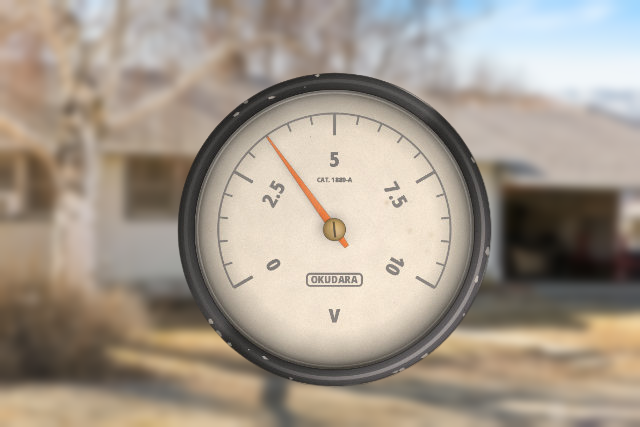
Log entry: 3.5
